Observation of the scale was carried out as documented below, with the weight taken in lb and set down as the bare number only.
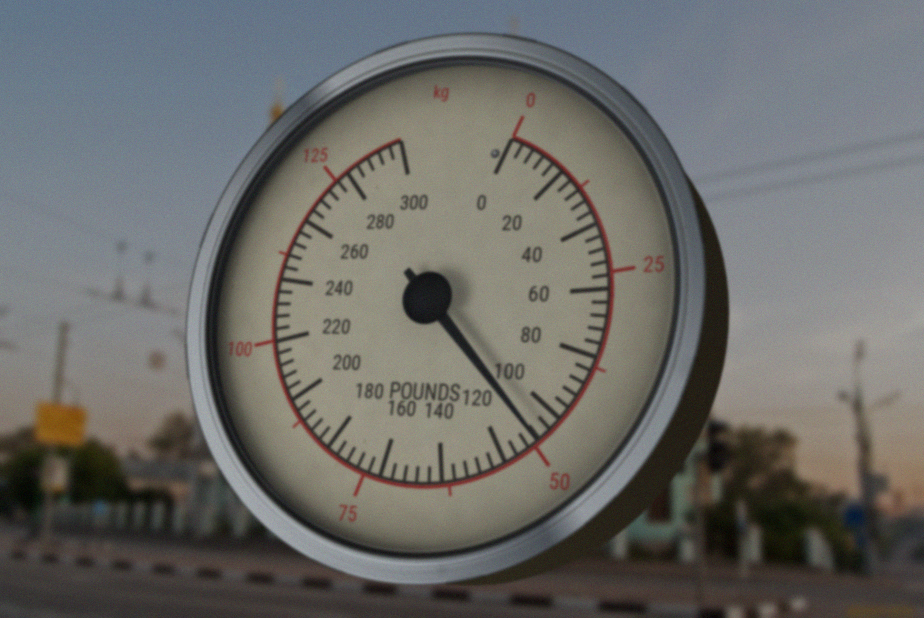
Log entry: 108
